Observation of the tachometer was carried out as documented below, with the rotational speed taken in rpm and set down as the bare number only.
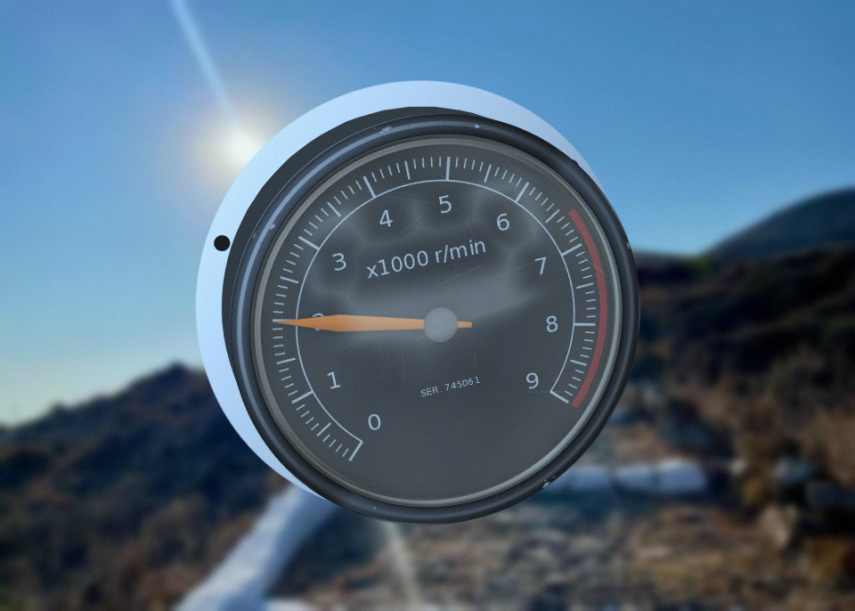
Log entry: 2000
